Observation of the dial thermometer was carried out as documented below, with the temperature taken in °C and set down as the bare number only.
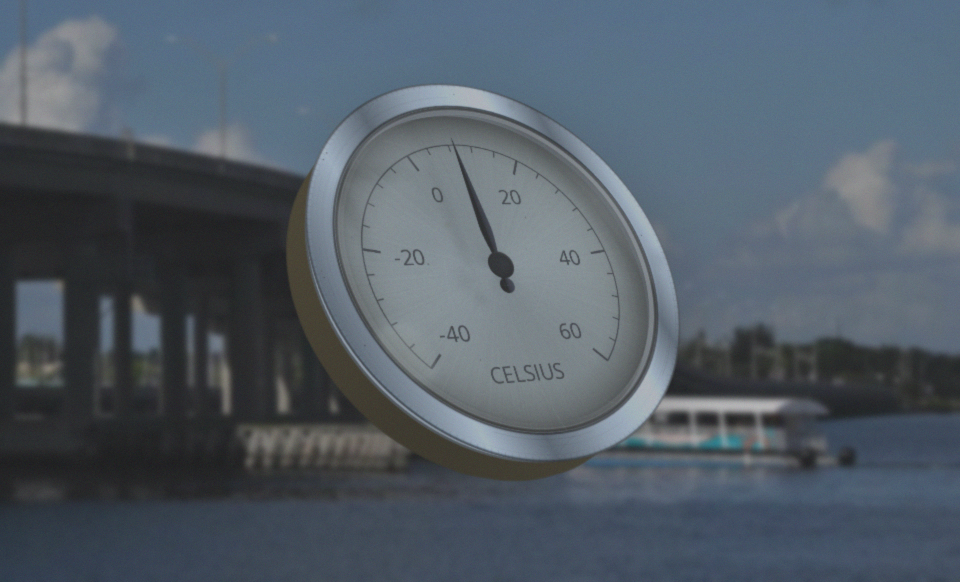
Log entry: 8
